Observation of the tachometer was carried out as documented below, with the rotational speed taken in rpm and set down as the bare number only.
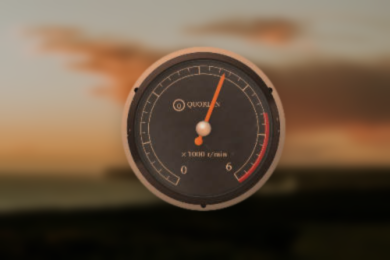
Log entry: 3500
